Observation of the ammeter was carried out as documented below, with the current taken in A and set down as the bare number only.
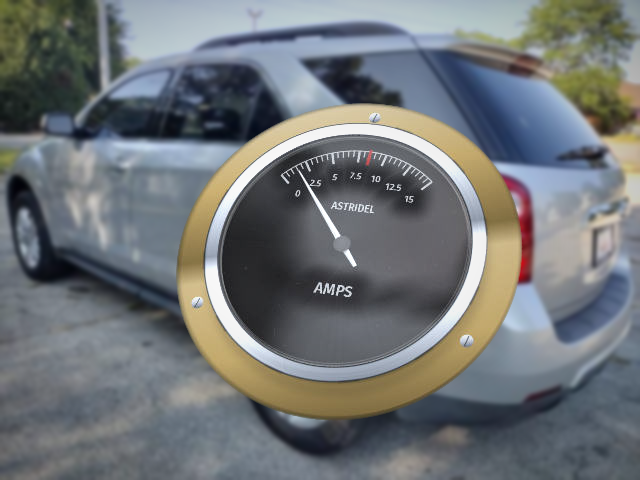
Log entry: 1.5
